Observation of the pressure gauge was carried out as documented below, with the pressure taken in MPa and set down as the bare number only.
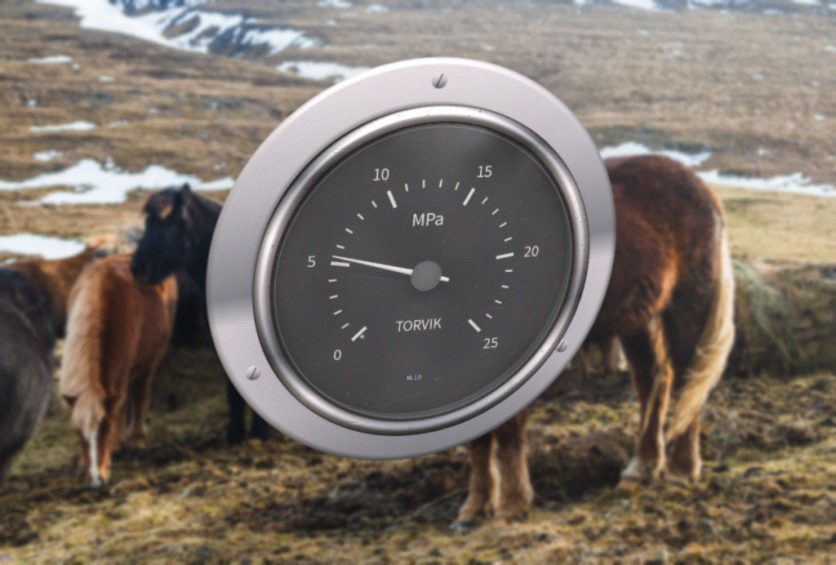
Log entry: 5.5
